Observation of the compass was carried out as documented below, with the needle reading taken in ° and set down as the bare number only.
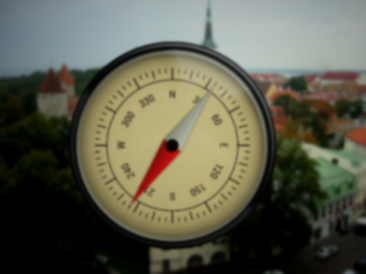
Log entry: 215
